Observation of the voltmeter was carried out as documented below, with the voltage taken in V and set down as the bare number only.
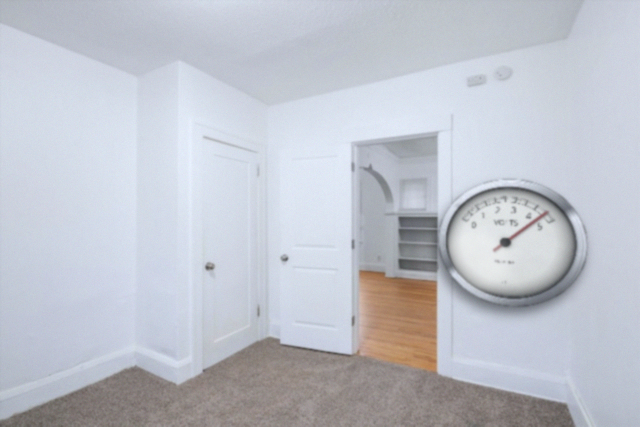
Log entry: 4.5
